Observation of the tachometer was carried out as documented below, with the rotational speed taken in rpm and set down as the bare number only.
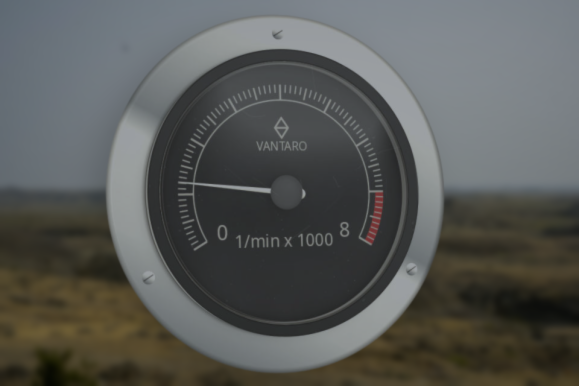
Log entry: 1200
